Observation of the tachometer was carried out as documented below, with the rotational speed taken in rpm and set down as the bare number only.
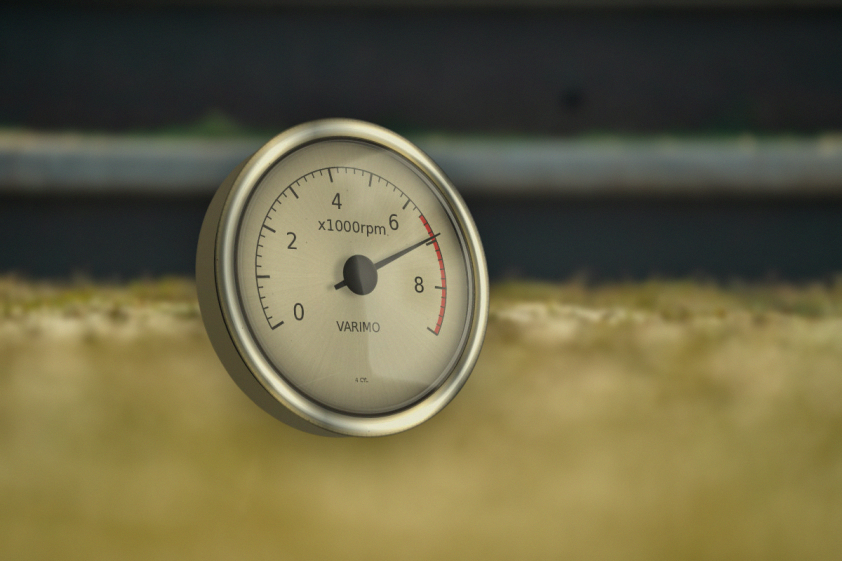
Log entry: 6900
